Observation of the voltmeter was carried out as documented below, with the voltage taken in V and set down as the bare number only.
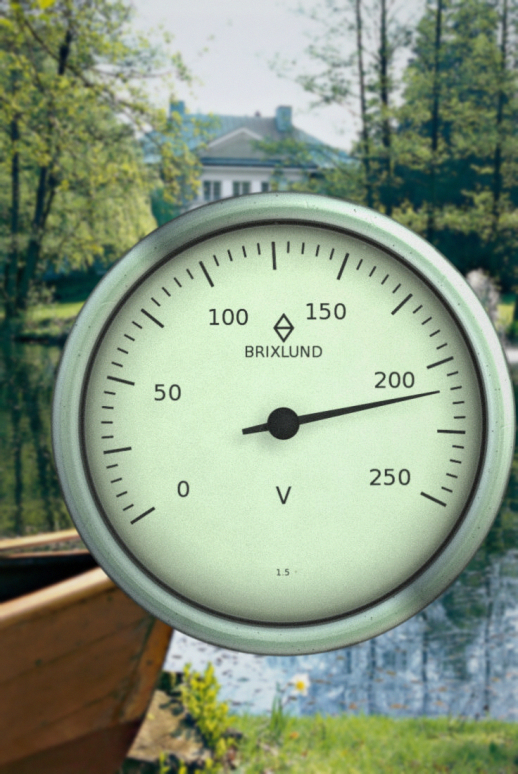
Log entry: 210
